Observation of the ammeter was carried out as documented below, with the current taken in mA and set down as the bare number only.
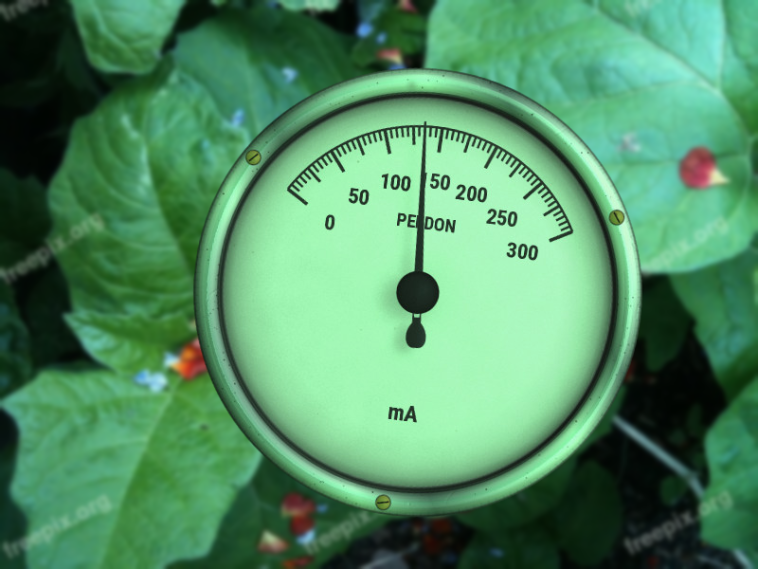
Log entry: 135
